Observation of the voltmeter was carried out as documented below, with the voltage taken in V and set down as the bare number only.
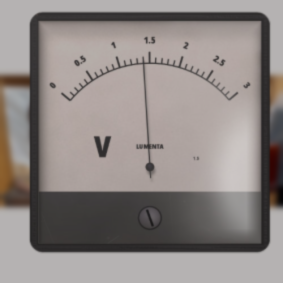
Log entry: 1.4
